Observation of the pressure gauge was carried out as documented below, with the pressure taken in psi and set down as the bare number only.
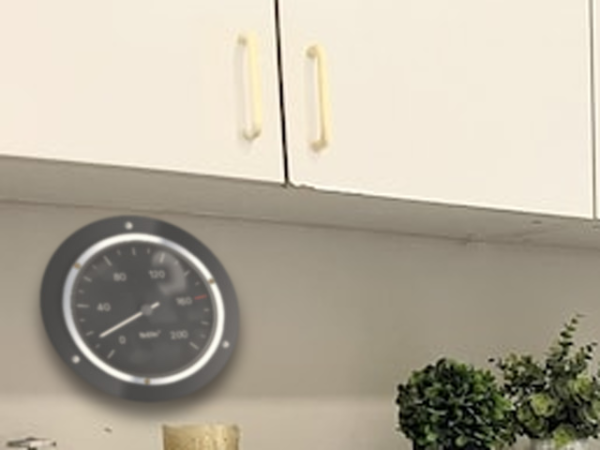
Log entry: 15
